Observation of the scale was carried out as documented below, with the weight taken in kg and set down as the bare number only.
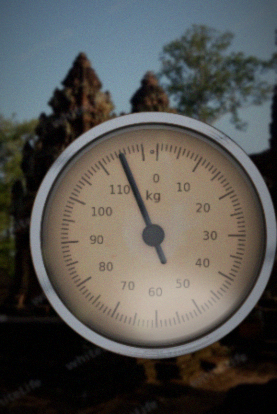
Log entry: 115
